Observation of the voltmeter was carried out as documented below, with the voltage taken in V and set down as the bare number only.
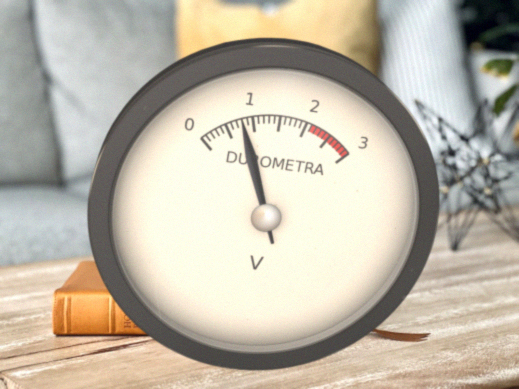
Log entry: 0.8
